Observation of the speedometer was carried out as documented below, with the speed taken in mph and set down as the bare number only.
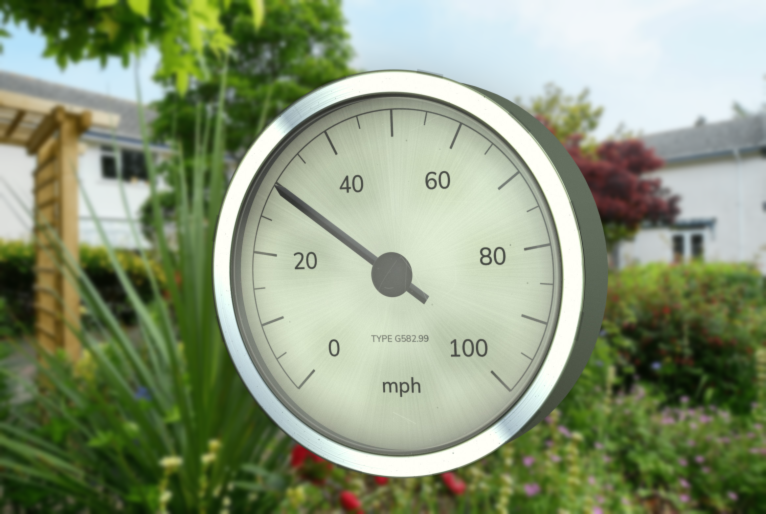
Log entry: 30
